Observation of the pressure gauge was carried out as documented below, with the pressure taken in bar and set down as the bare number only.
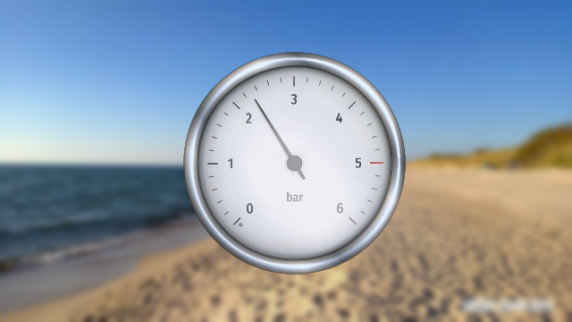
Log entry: 2.3
